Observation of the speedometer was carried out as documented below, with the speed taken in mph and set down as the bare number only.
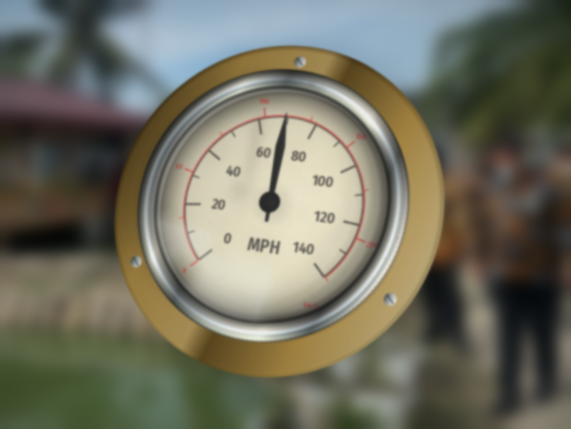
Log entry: 70
